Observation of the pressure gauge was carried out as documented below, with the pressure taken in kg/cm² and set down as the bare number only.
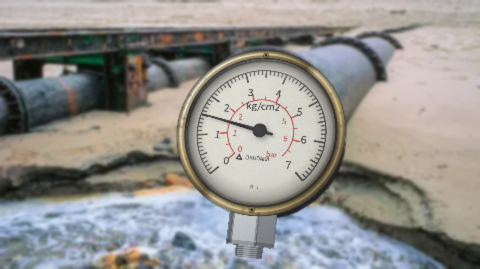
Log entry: 1.5
